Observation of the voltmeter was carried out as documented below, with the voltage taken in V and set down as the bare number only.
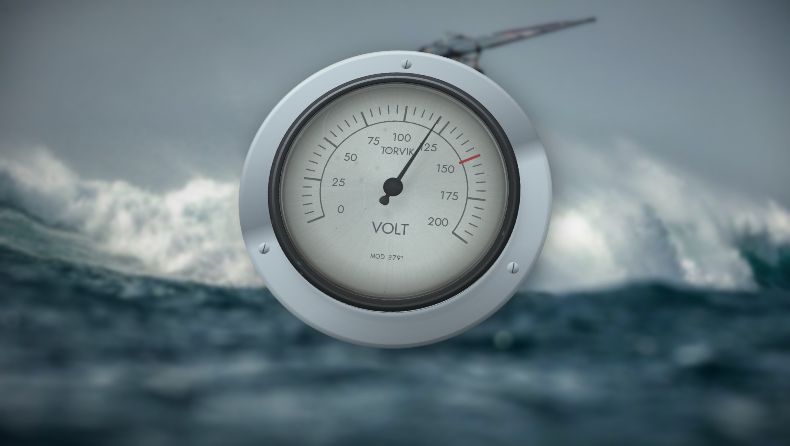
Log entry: 120
